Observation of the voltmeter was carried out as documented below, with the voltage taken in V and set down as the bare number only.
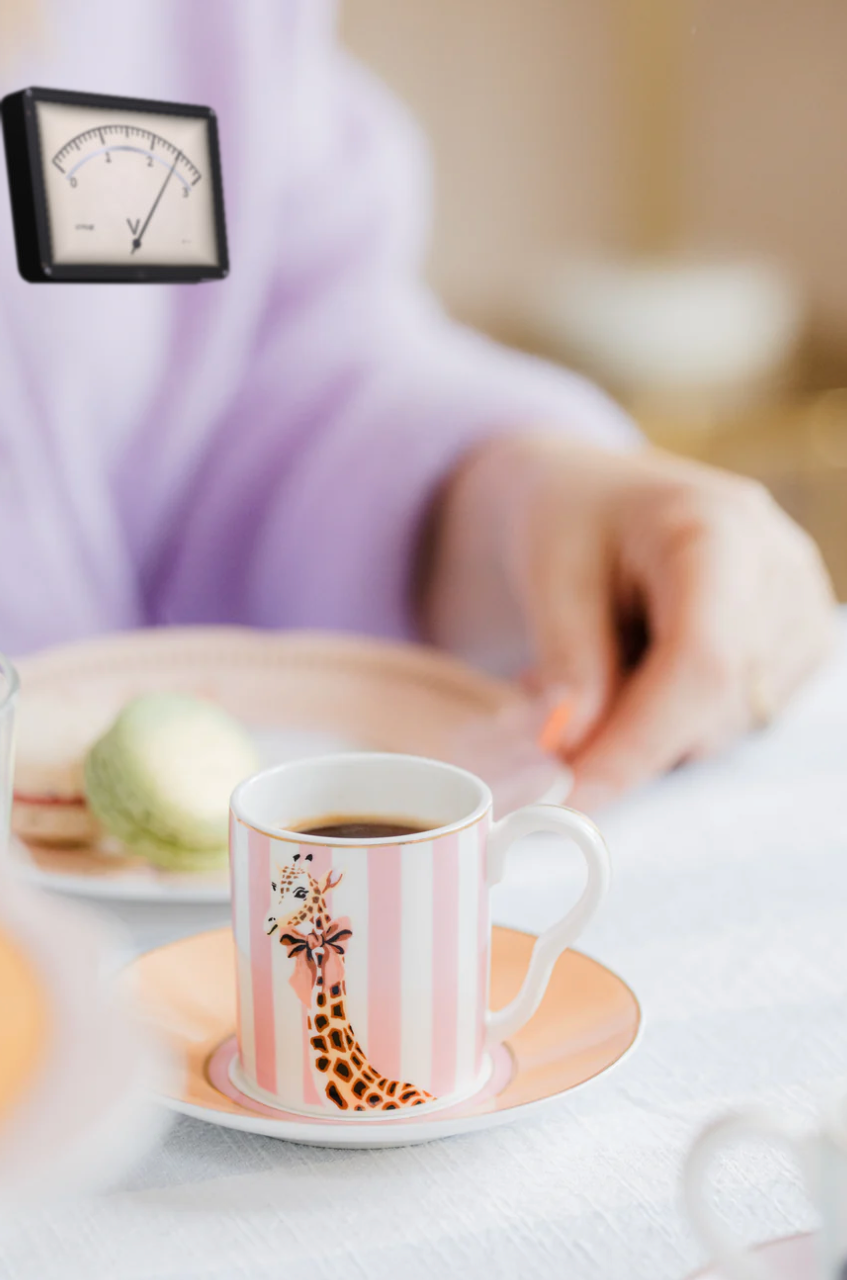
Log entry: 2.5
